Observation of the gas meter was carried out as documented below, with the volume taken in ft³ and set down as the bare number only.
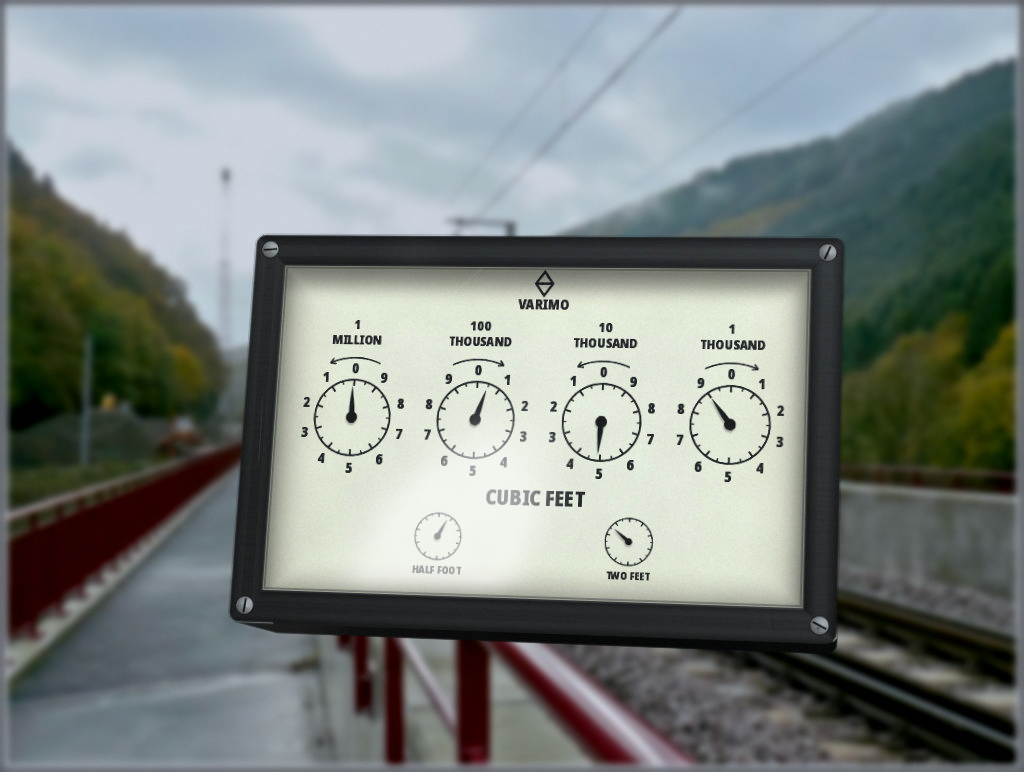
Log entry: 4900
